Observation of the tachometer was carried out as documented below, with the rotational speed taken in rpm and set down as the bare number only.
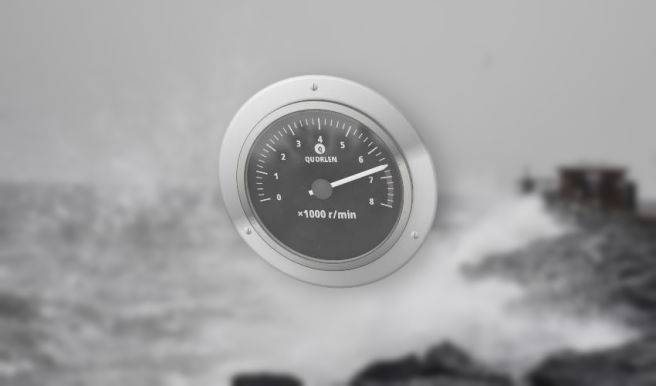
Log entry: 6600
